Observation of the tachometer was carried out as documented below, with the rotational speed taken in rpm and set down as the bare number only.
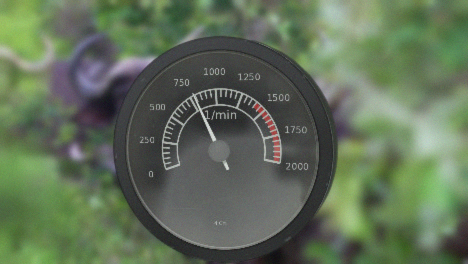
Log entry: 800
